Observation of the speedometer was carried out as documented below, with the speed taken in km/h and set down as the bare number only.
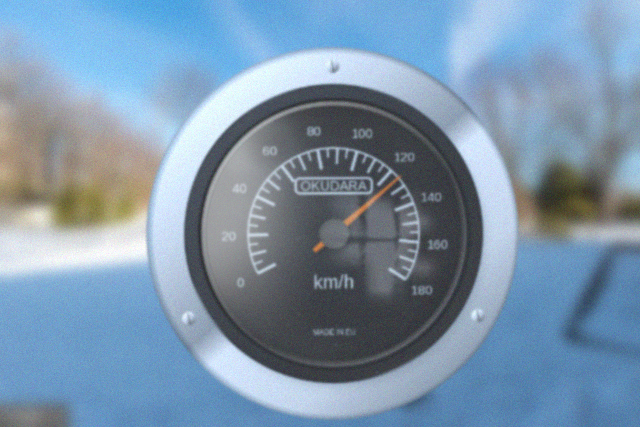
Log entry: 125
